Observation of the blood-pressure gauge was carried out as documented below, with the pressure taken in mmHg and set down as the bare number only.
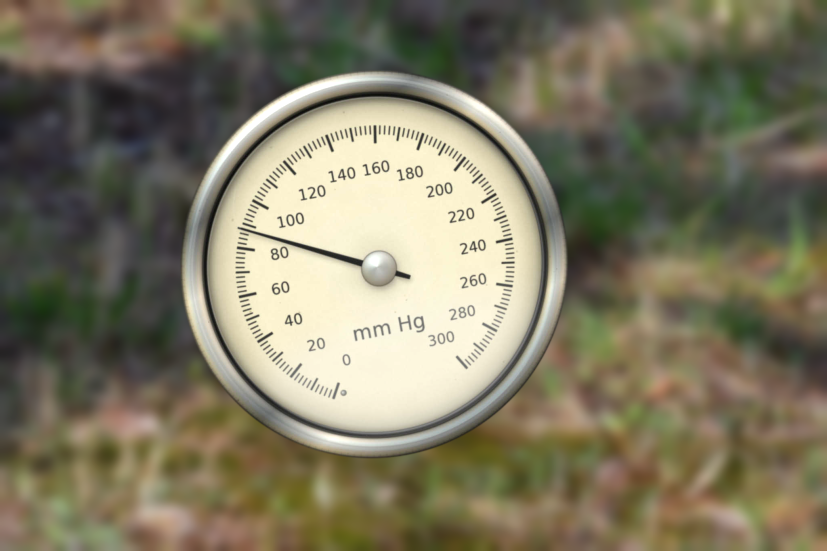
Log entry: 88
